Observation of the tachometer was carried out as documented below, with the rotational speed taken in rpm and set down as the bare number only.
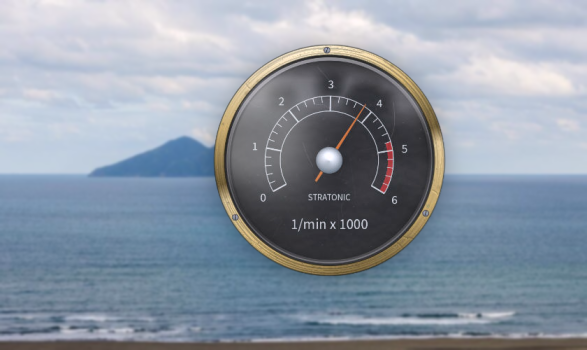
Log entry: 3800
